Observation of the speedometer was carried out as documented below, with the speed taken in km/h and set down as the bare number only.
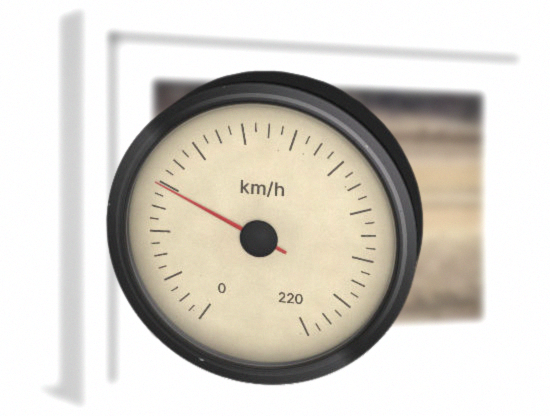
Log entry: 60
